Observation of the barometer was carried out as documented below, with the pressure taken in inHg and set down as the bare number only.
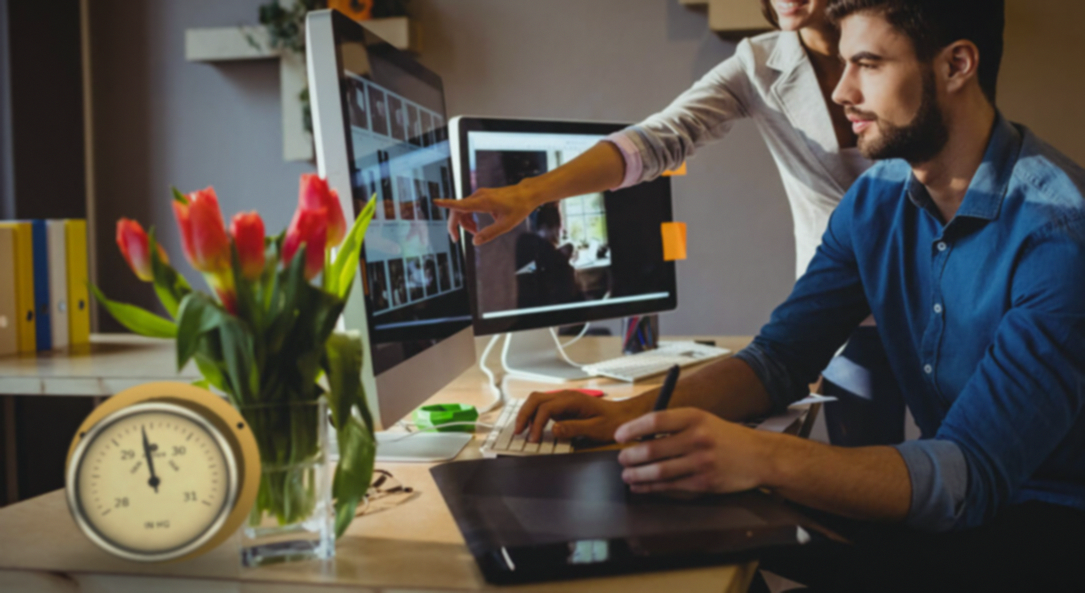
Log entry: 29.4
